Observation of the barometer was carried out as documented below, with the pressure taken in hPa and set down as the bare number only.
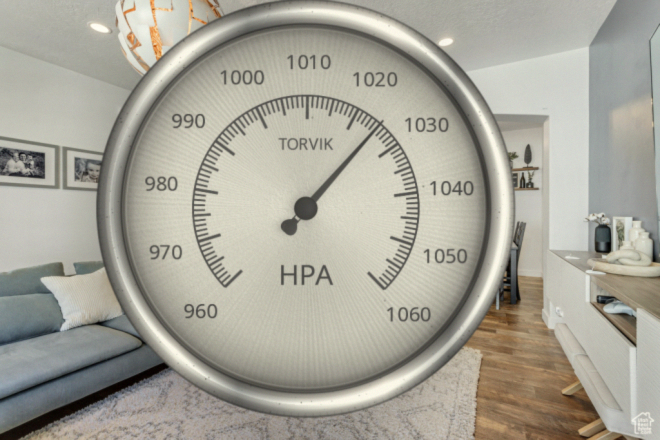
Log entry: 1025
